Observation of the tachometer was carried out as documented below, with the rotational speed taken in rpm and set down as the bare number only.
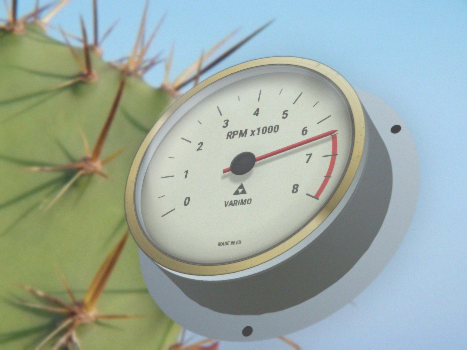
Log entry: 6500
